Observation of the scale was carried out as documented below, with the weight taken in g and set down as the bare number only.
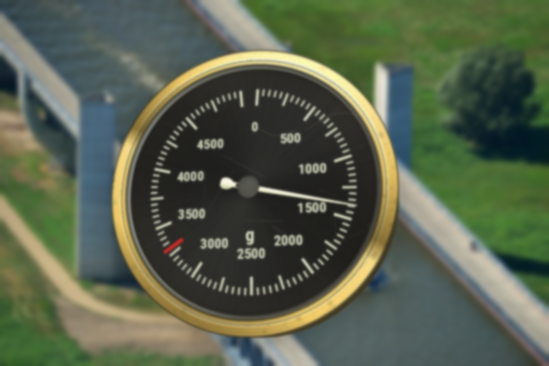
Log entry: 1400
